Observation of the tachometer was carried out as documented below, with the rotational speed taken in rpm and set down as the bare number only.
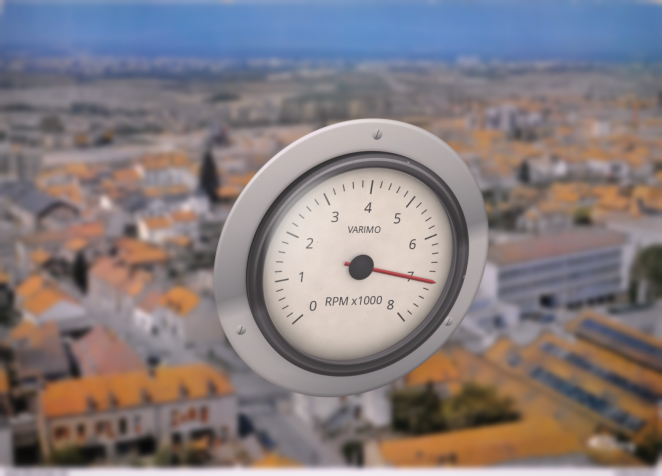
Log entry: 7000
